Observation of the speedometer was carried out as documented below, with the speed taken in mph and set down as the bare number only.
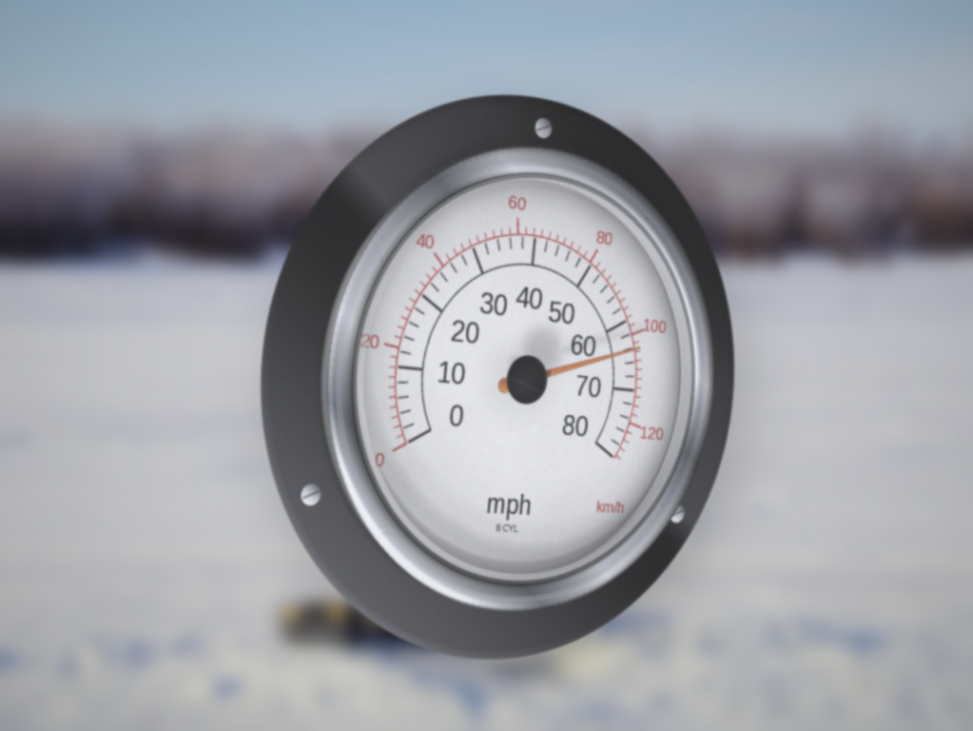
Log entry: 64
